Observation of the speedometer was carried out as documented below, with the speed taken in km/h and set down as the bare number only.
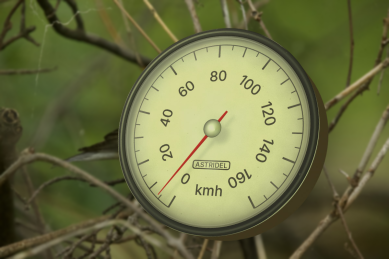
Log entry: 5
